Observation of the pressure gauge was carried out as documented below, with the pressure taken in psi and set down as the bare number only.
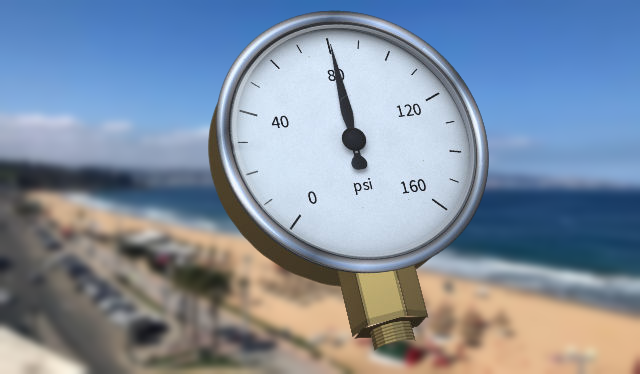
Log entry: 80
